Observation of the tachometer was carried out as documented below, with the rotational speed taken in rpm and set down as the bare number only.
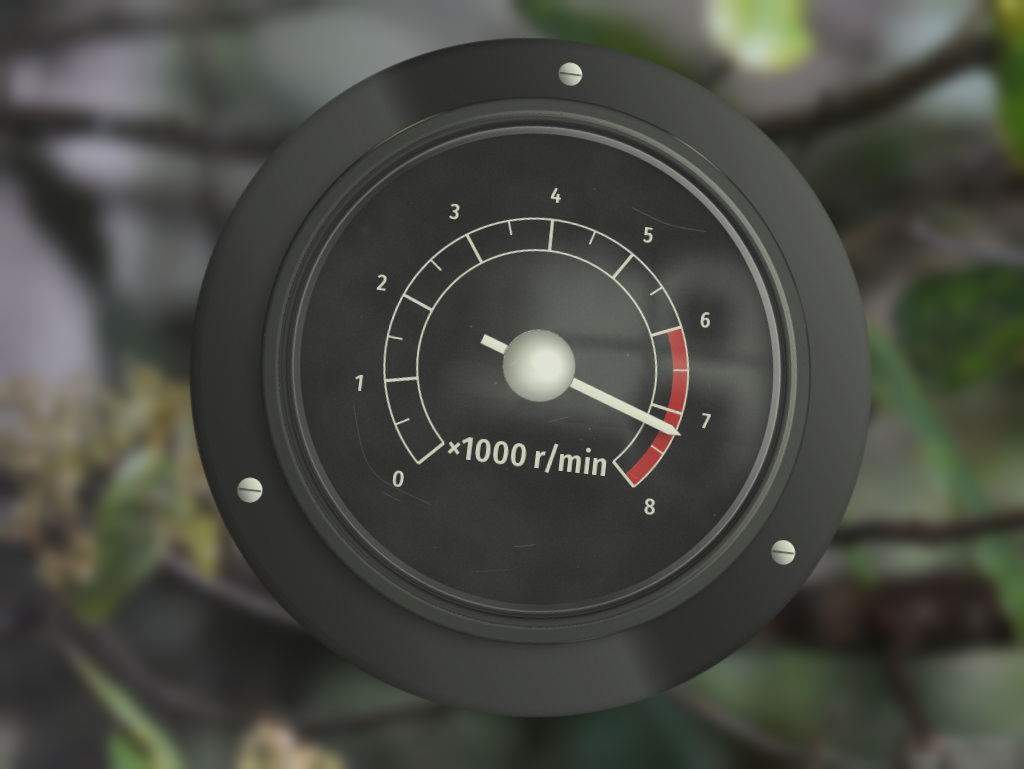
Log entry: 7250
